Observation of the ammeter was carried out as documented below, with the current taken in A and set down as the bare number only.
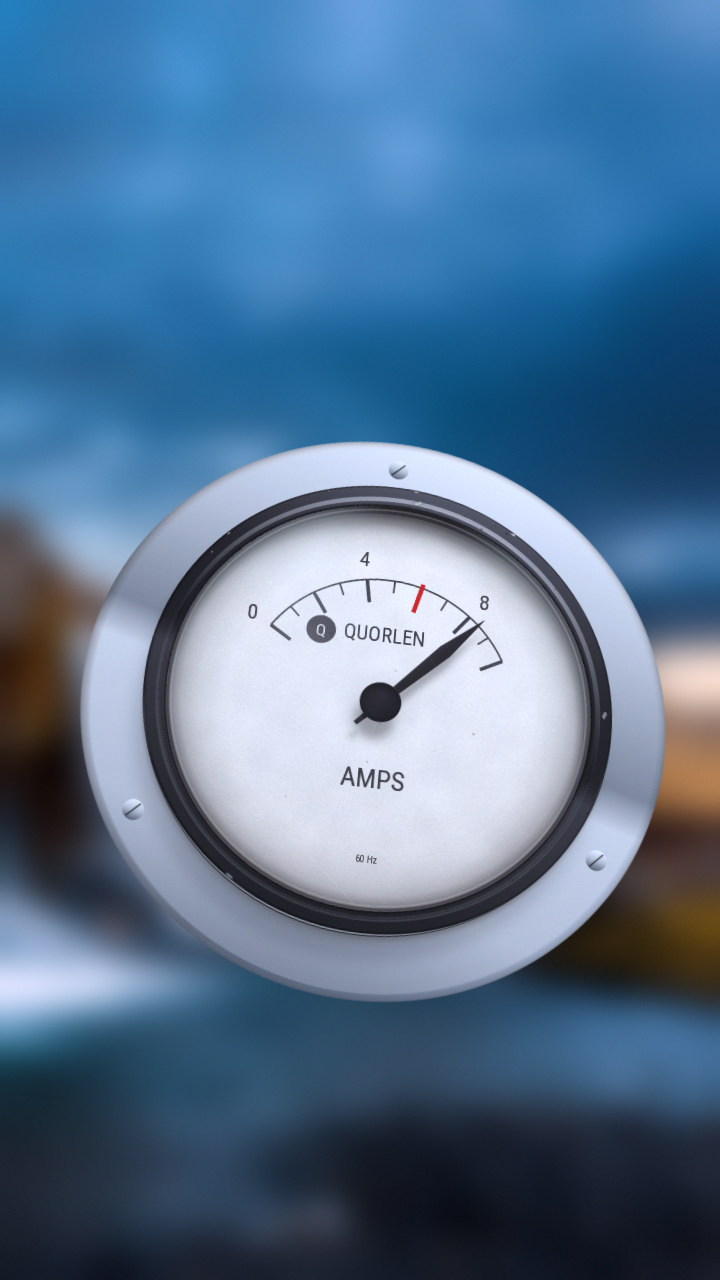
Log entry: 8.5
